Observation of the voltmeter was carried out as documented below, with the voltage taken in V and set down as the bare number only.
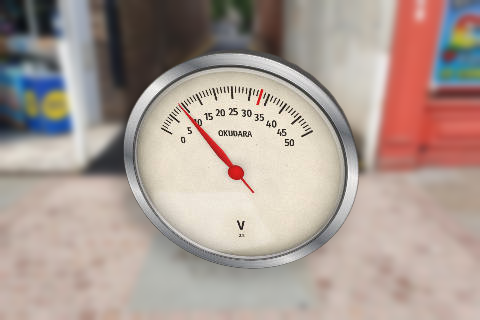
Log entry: 10
